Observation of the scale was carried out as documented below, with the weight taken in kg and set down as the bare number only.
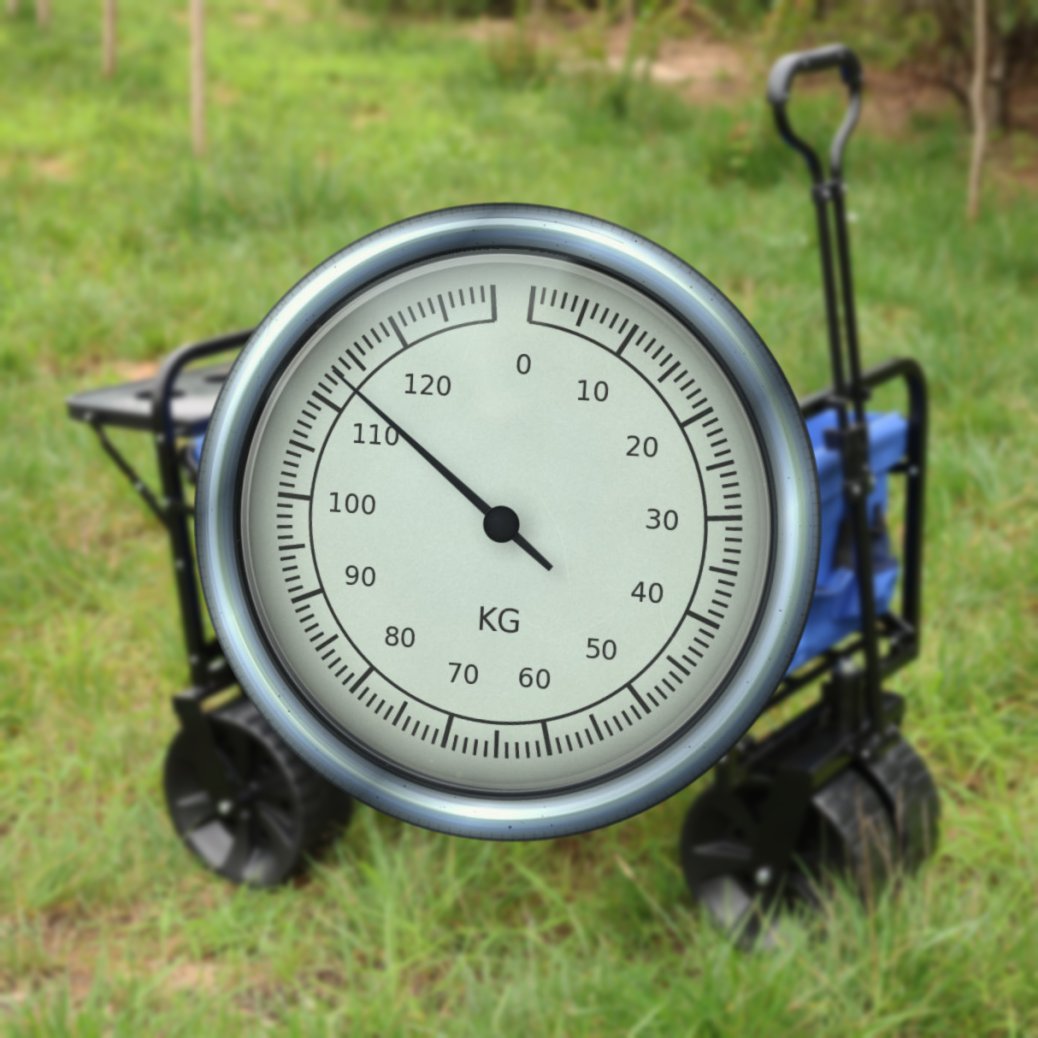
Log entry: 113
